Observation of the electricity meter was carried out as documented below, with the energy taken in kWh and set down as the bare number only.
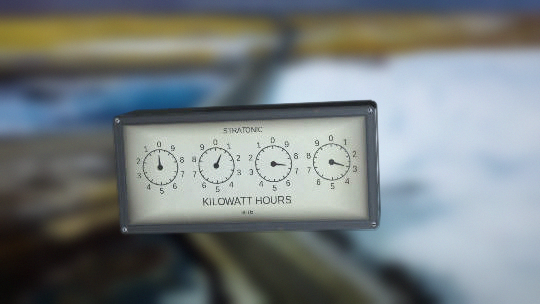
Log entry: 73
